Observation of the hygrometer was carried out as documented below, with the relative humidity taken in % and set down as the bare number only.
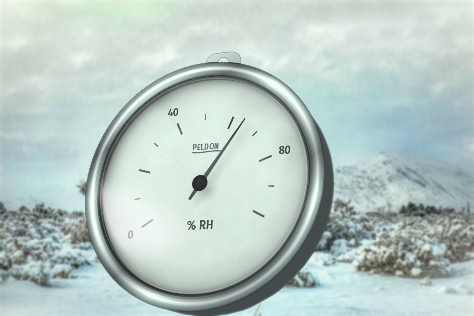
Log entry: 65
